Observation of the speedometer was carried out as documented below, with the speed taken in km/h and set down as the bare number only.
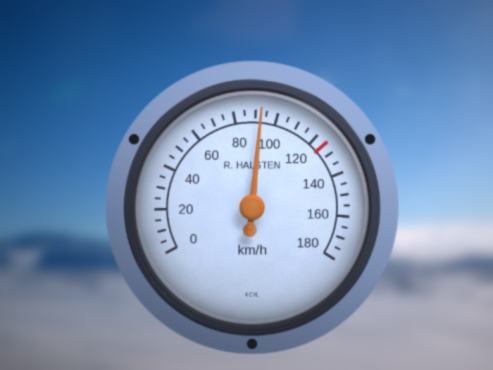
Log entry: 92.5
